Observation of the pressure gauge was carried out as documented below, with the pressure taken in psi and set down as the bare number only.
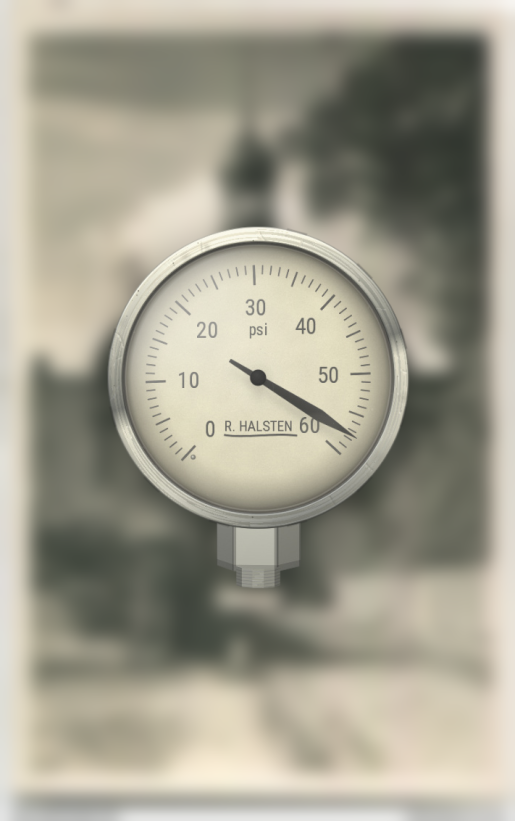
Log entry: 57.5
